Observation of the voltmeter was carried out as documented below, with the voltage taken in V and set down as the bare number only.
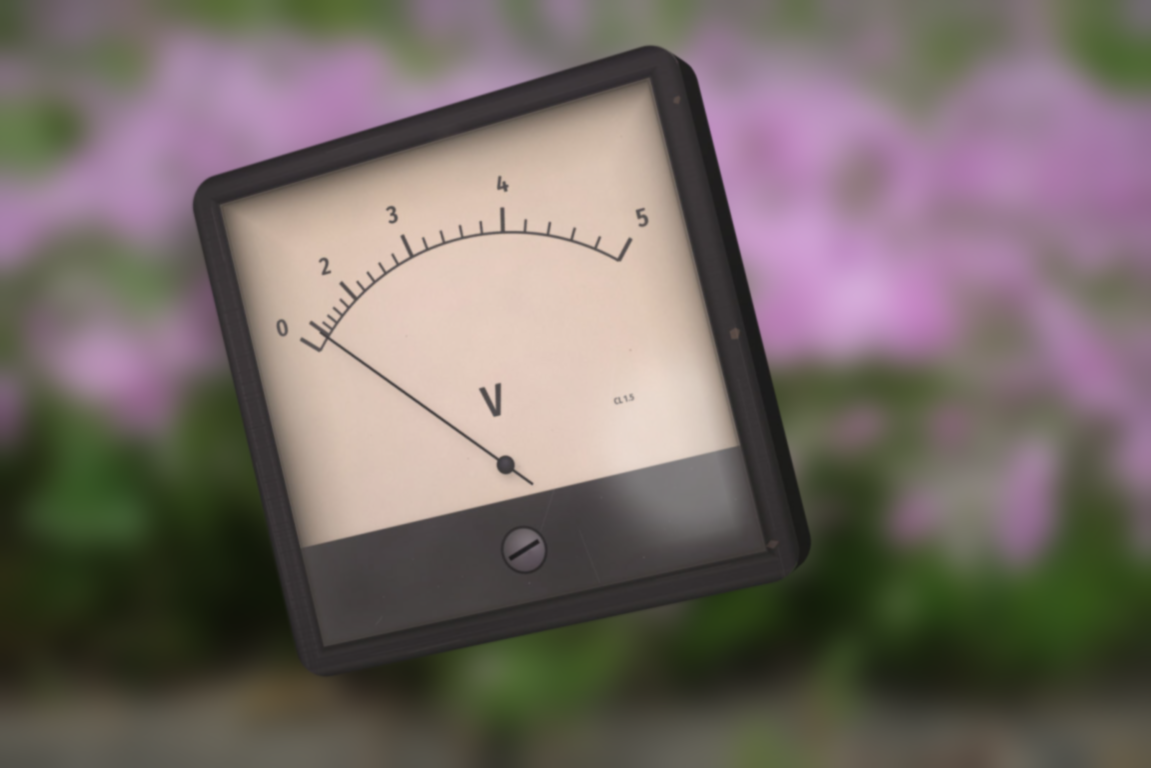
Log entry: 1
